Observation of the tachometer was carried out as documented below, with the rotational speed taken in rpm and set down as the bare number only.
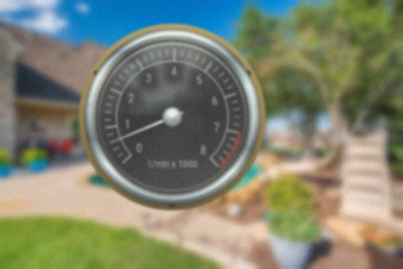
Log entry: 600
